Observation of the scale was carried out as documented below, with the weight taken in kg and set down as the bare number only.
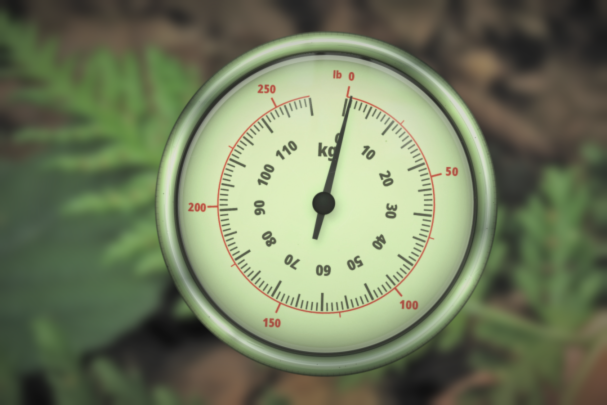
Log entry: 1
